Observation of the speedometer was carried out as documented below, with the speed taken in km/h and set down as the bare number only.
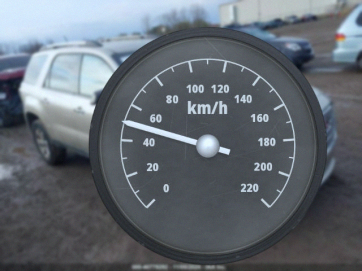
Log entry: 50
